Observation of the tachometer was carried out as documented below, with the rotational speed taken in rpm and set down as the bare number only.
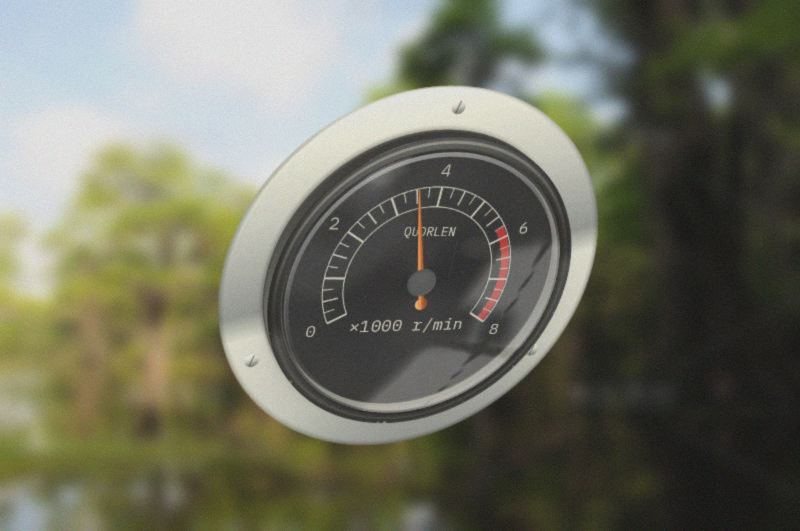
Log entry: 3500
